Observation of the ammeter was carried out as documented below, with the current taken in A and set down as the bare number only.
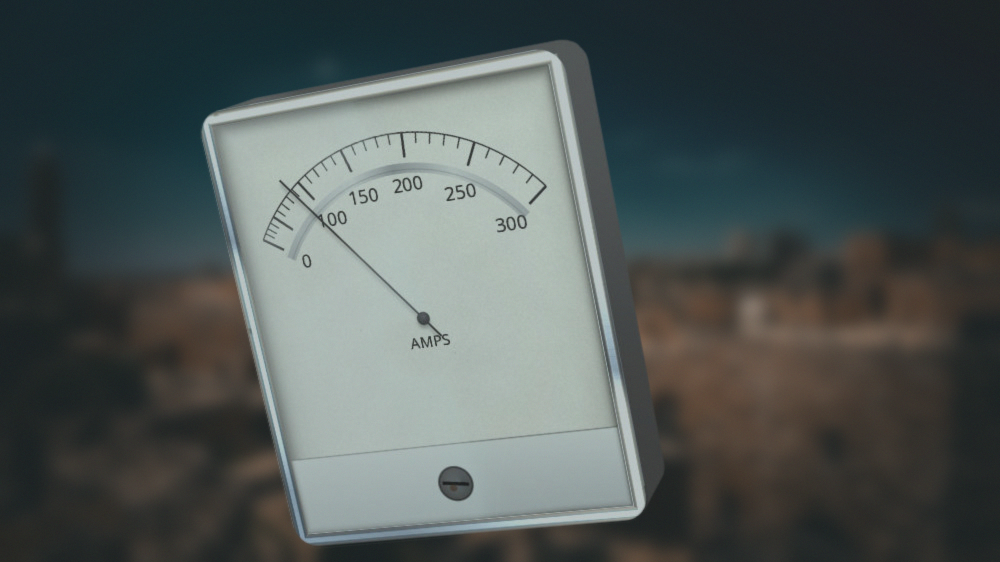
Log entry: 90
